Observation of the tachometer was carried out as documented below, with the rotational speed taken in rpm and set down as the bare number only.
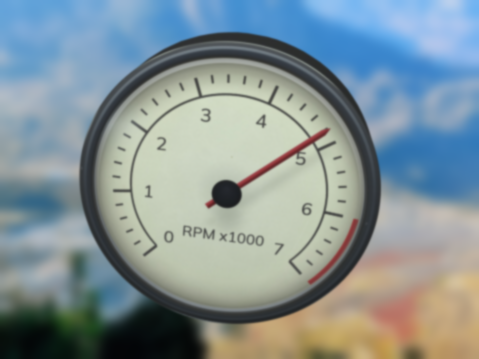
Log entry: 4800
